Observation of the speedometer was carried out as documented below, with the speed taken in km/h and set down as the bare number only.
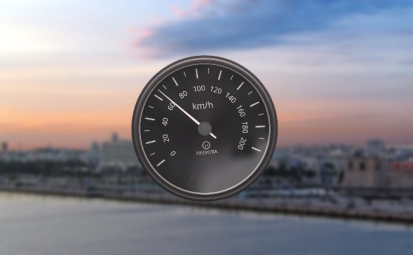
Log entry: 65
